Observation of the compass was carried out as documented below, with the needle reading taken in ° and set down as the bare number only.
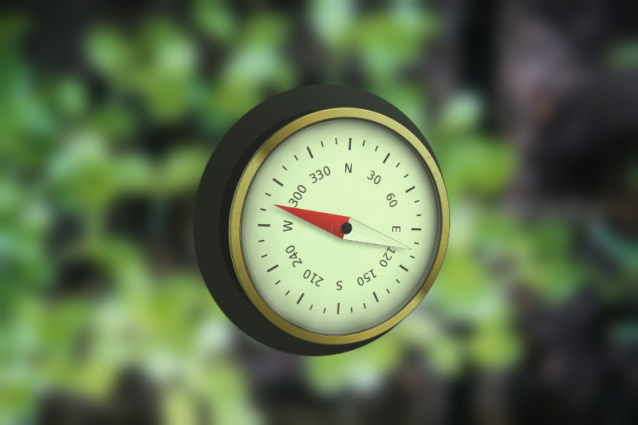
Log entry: 285
